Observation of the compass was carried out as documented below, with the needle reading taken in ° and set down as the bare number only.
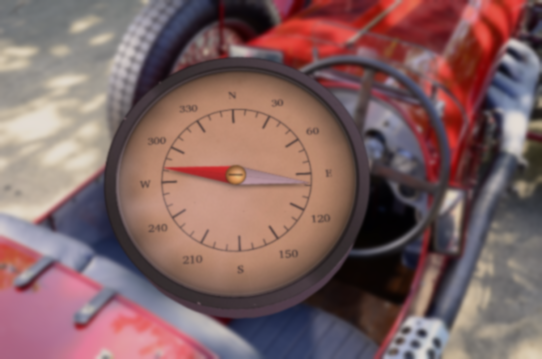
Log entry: 280
